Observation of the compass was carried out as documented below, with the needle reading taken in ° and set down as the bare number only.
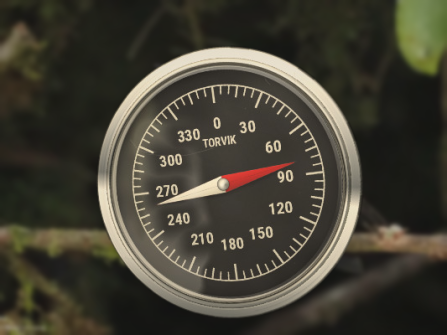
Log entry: 80
